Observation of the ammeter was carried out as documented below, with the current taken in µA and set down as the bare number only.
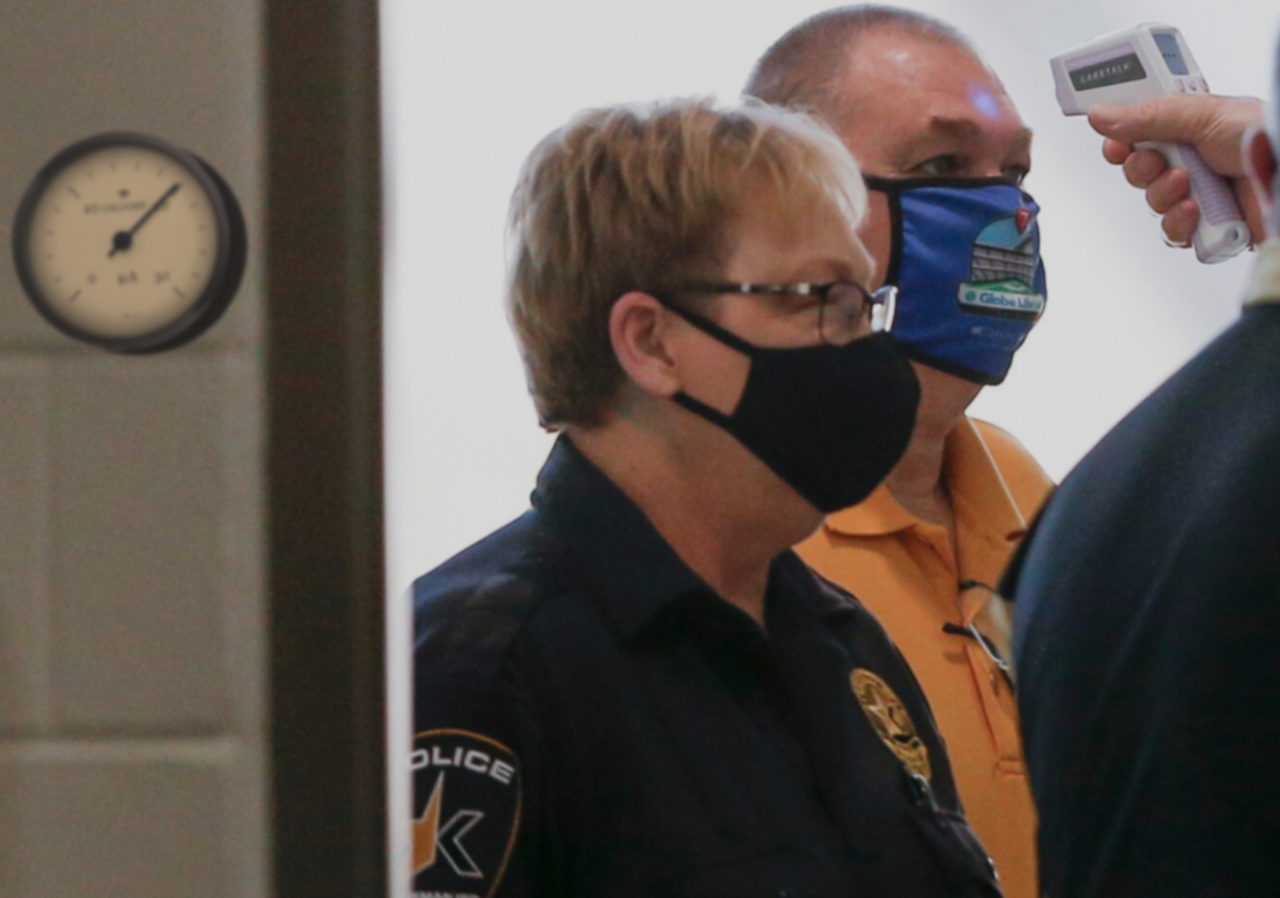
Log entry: 20
